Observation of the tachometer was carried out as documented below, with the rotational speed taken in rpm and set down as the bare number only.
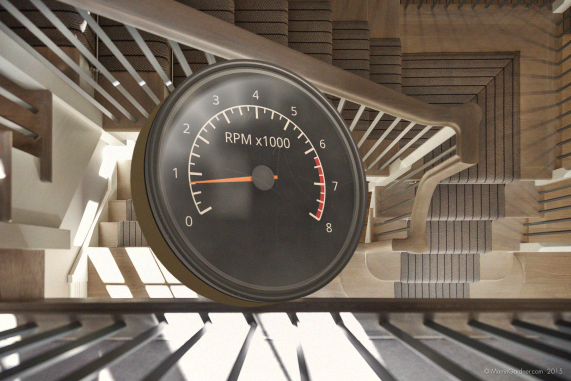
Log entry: 750
